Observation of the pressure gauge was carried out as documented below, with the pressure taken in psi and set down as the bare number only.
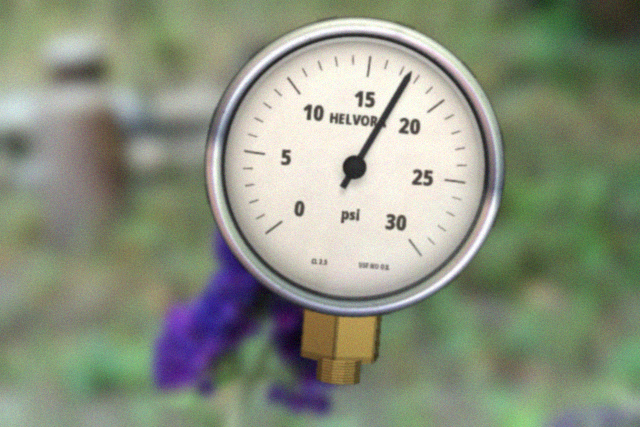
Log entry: 17.5
